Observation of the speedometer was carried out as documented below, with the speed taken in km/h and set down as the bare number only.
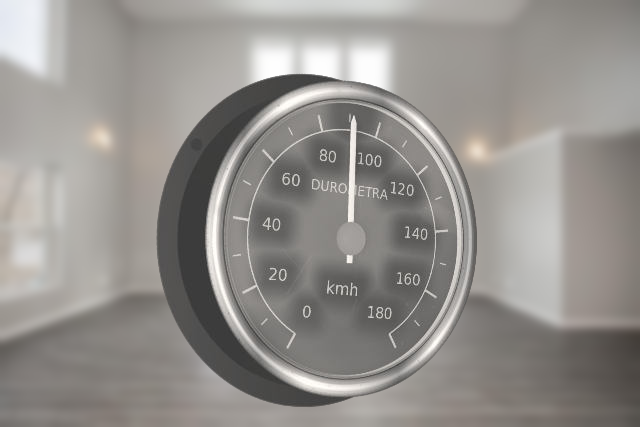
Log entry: 90
